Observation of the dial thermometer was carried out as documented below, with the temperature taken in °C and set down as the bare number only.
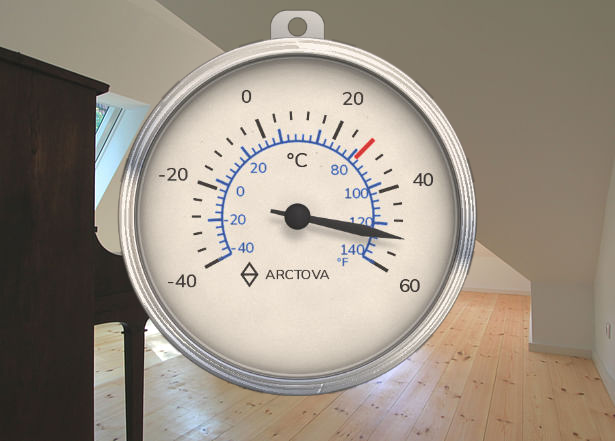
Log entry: 52
